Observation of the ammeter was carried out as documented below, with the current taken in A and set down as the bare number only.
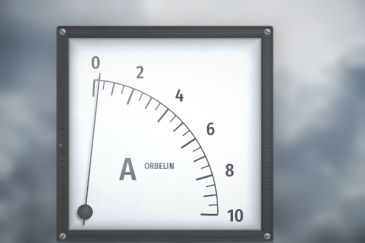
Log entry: 0.25
